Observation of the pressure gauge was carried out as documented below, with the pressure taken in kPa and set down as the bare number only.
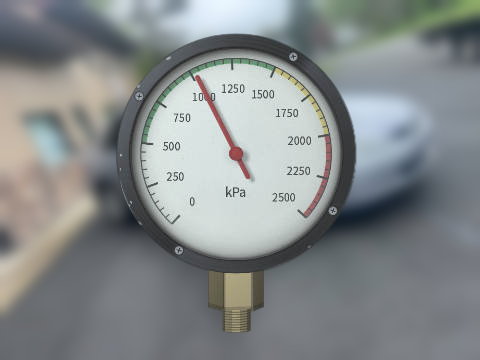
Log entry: 1025
